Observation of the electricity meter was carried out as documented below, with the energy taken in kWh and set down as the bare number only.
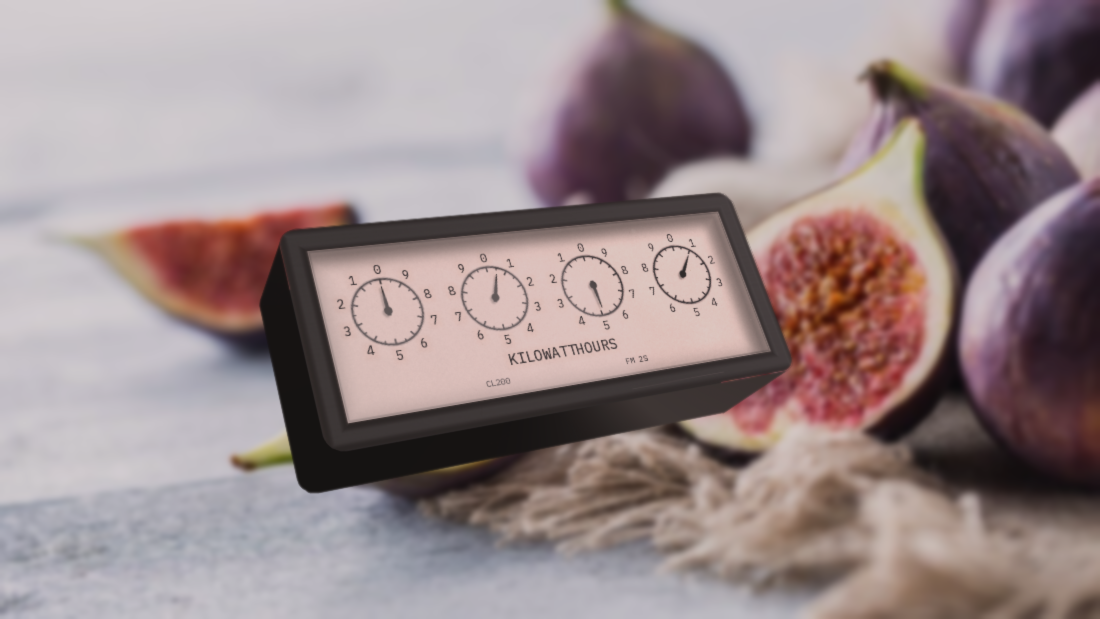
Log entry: 51
